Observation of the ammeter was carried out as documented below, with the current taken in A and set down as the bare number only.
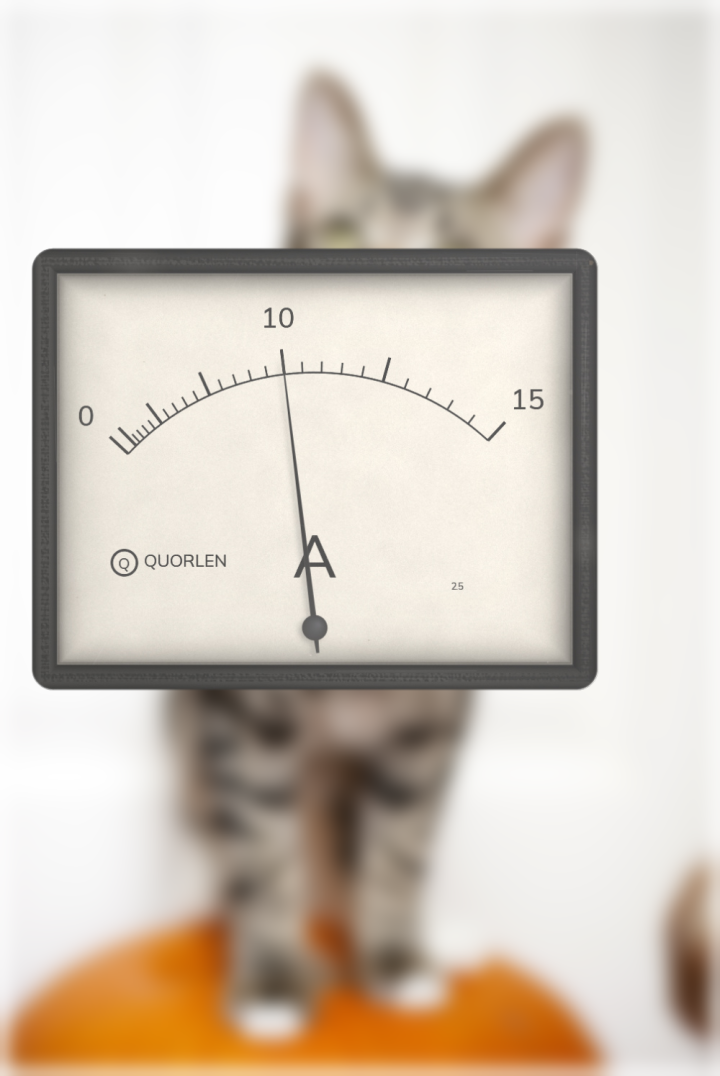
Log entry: 10
